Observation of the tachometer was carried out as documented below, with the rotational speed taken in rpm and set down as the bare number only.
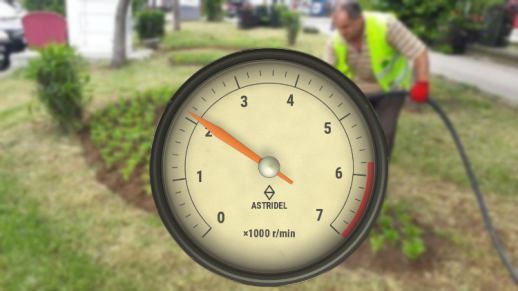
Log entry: 2100
